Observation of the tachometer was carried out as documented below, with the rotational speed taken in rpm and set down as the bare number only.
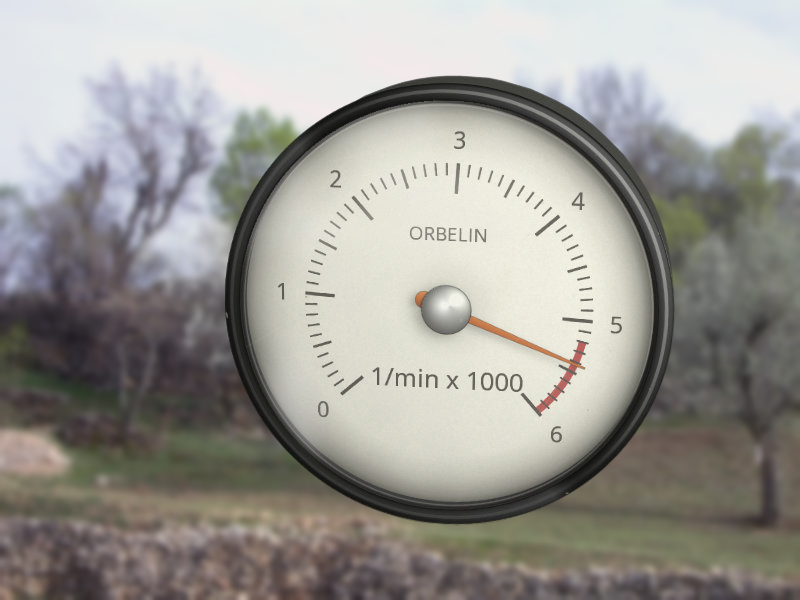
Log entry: 5400
